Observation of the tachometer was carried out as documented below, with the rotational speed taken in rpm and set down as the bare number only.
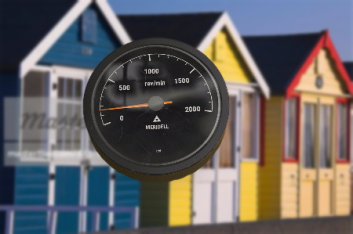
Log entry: 150
